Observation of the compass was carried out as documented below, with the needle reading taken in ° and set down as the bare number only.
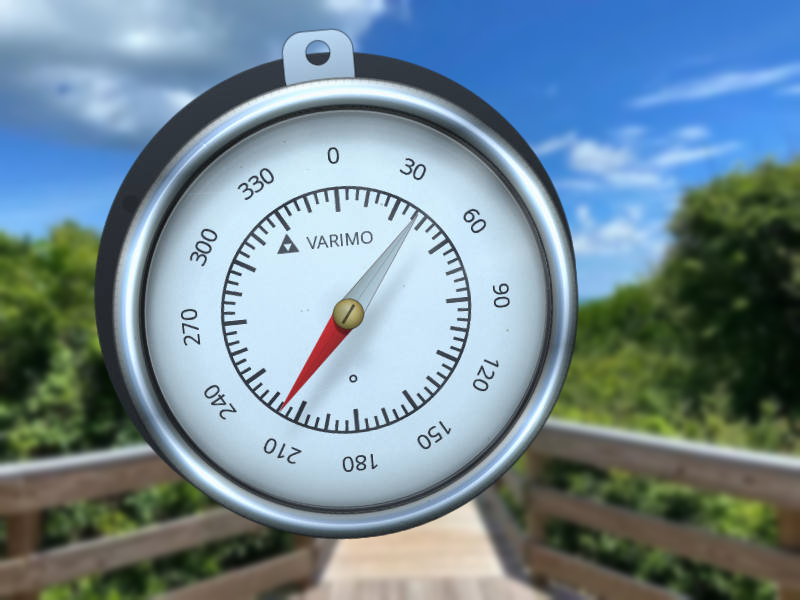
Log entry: 220
